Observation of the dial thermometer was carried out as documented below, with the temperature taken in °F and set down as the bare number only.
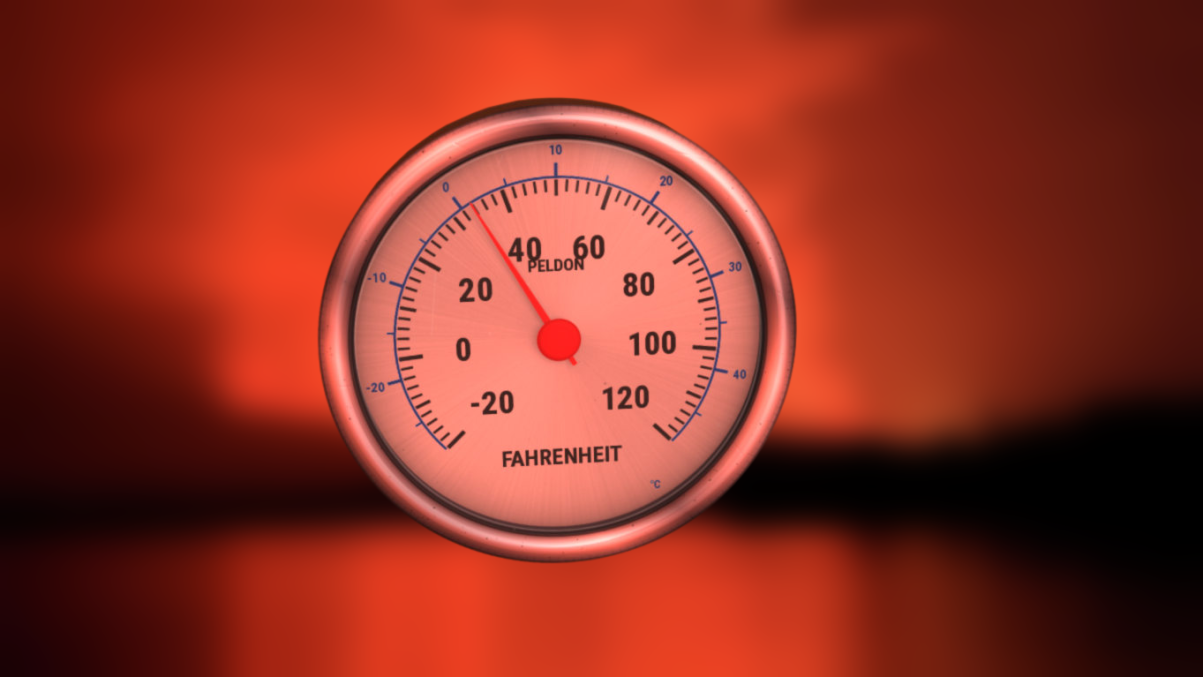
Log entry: 34
